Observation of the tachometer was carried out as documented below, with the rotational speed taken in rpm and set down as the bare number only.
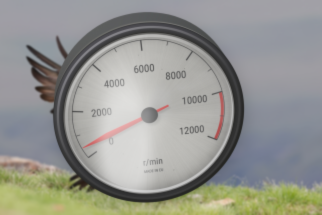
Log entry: 500
